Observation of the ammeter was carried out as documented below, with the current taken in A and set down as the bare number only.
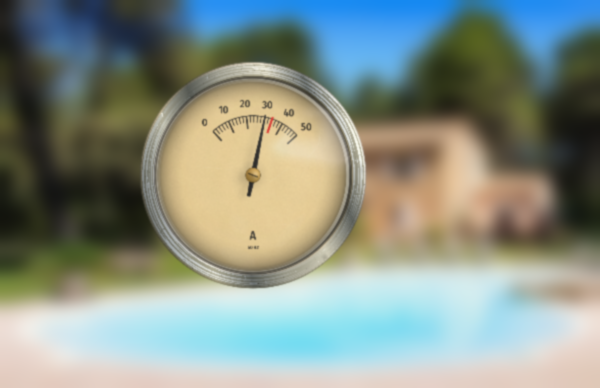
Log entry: 30
